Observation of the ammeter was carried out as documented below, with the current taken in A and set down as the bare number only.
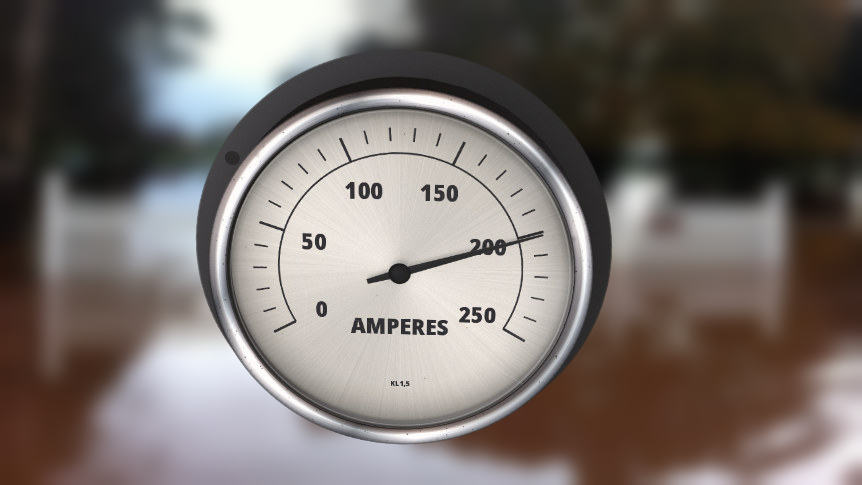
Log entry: 200
